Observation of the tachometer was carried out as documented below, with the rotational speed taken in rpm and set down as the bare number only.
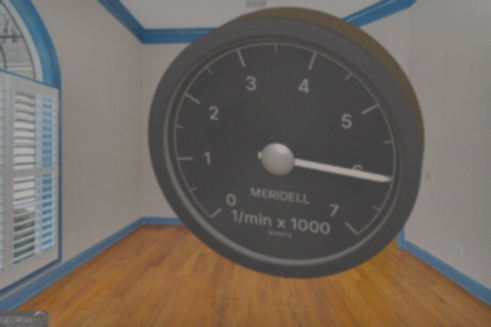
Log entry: 6000
